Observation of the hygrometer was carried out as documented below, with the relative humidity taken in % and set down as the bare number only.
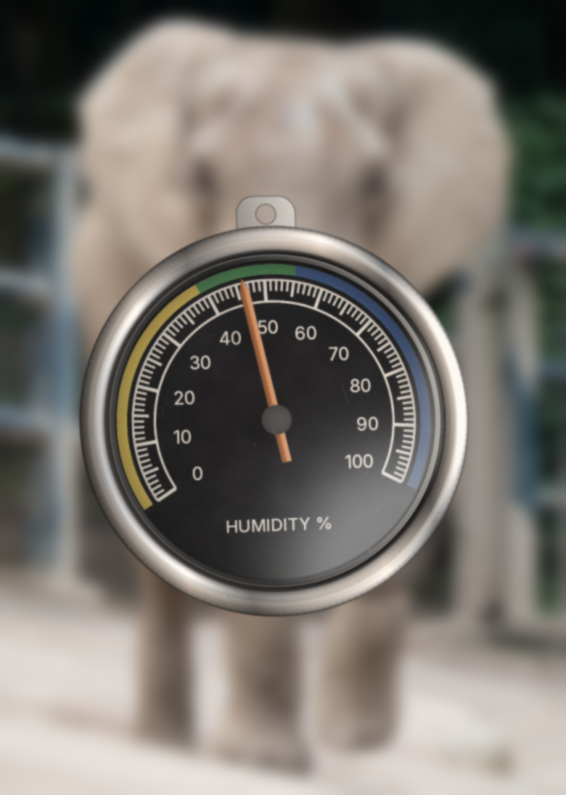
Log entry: 46
